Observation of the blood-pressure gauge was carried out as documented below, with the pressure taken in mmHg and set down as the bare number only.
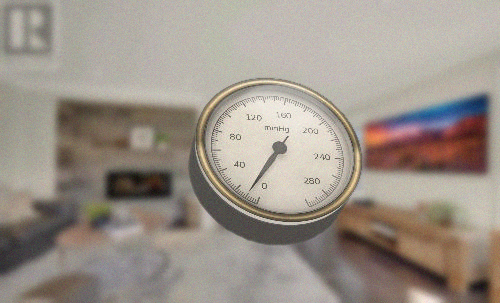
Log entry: 10
